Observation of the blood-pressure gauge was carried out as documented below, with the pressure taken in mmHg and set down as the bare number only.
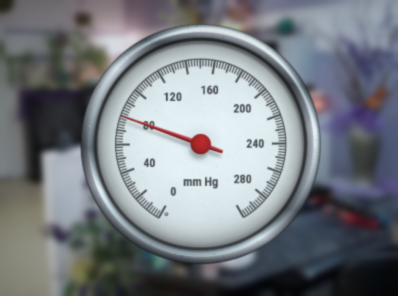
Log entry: 80
